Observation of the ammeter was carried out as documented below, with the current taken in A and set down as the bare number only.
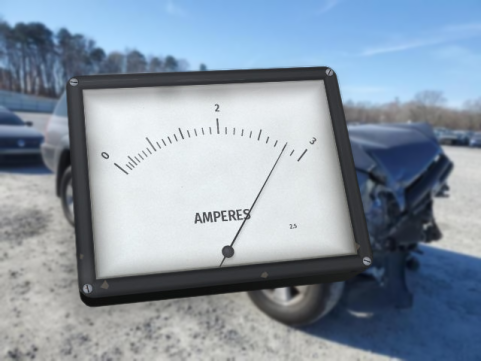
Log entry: 2.8
